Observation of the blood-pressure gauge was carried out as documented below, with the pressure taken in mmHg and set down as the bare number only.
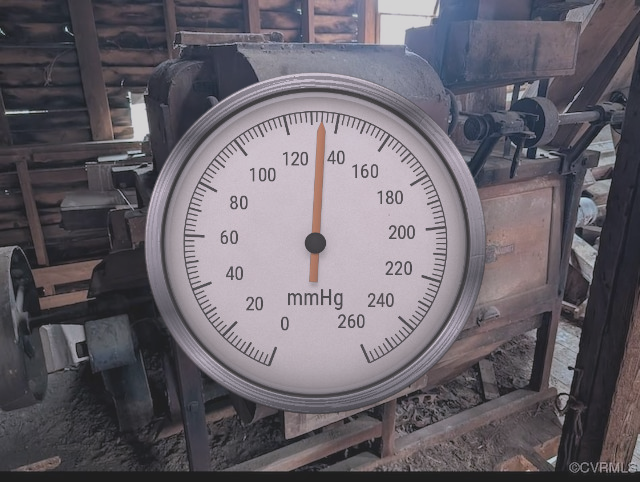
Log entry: 134
